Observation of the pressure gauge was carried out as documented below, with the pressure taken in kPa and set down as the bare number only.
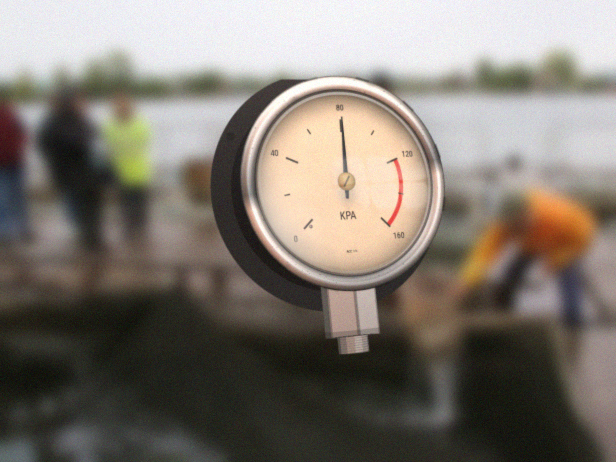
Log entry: 80
